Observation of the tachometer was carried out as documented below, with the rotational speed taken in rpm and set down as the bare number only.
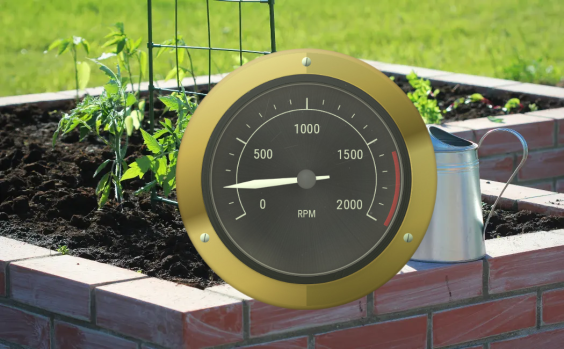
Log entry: 200
